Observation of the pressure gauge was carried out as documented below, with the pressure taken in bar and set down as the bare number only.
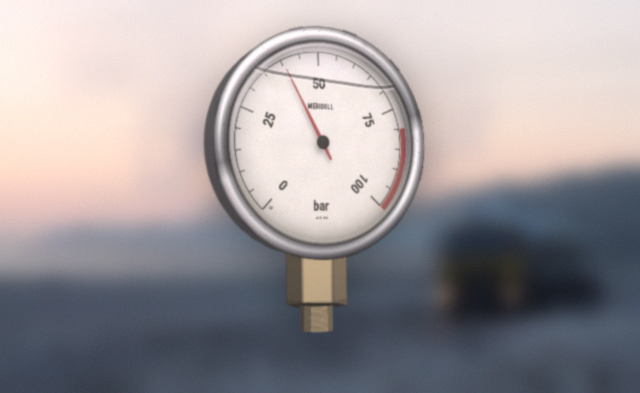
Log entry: 40
